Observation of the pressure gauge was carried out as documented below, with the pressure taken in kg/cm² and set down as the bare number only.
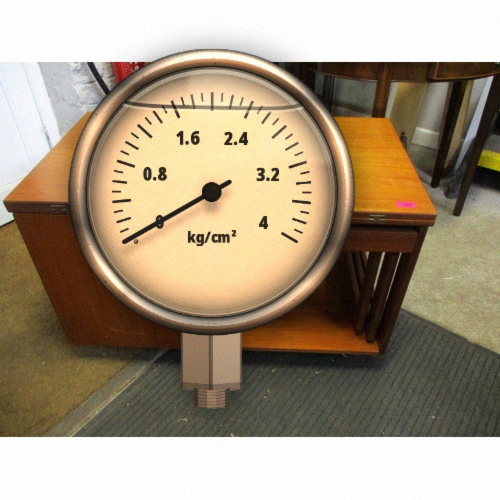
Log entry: 0
